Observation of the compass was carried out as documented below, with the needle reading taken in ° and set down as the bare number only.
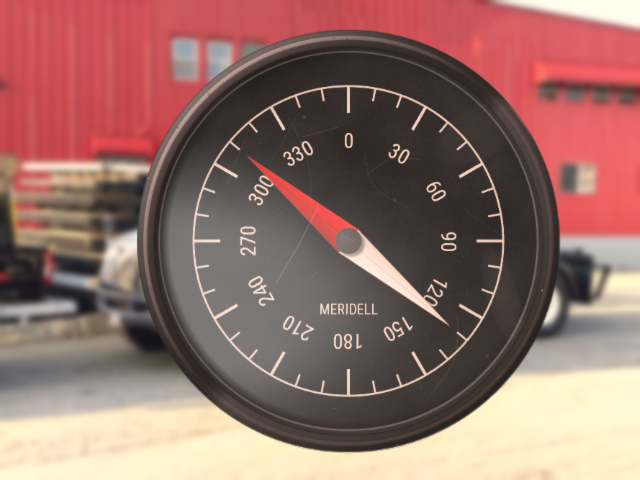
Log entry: 310
